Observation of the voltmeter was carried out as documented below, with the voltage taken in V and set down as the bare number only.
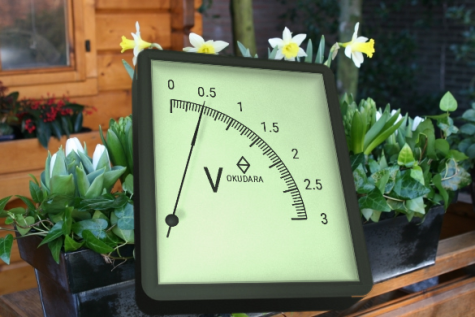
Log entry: 0.5
